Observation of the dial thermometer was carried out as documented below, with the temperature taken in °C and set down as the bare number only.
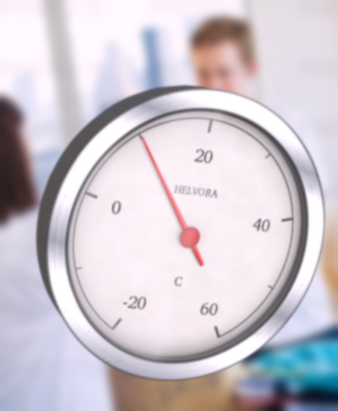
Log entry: 10
